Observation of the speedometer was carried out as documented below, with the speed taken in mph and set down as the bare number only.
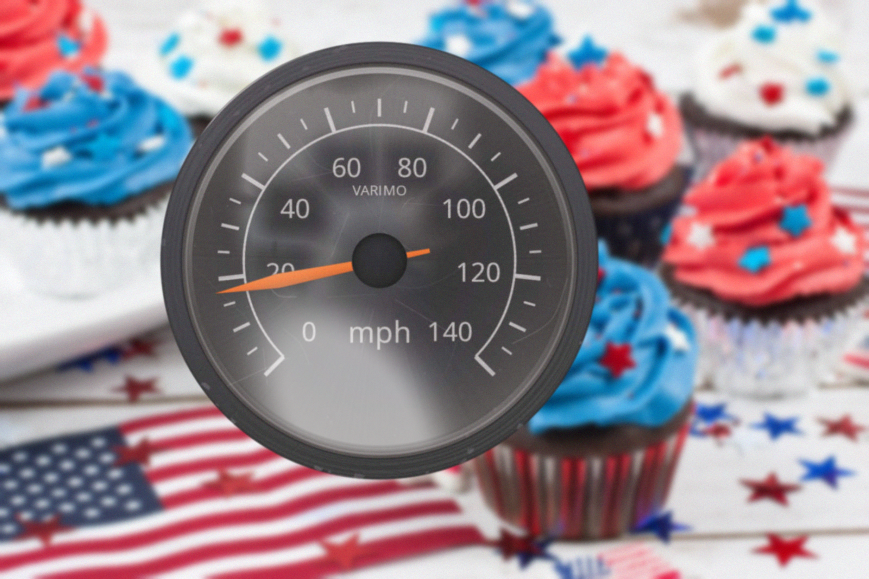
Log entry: 17.5
